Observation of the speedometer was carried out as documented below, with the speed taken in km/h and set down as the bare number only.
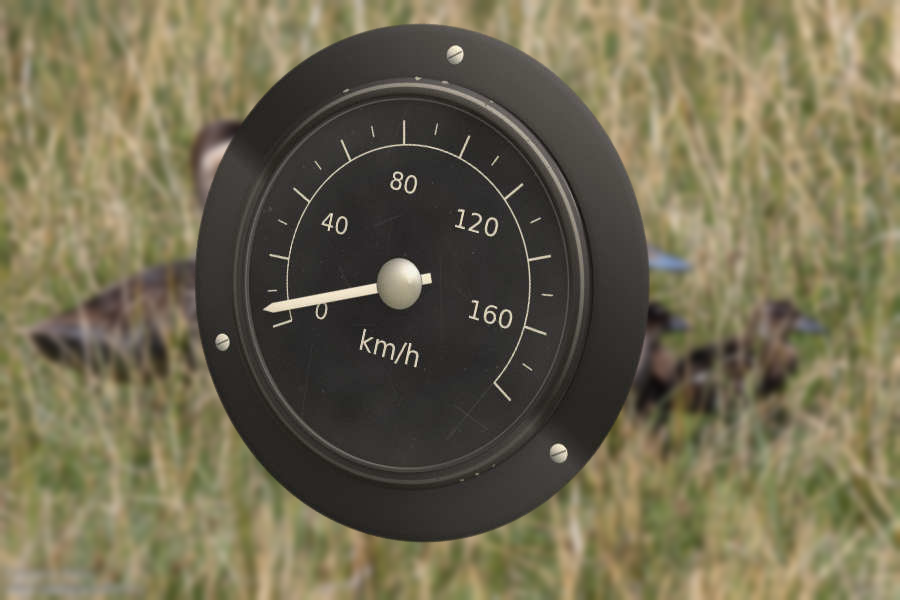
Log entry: 5
